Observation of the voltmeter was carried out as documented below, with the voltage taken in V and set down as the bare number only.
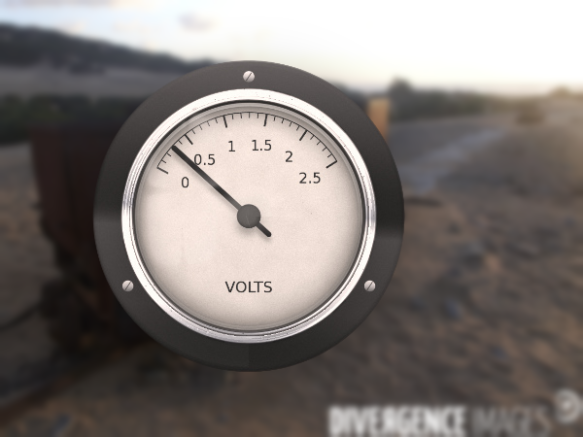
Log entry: 0.3
